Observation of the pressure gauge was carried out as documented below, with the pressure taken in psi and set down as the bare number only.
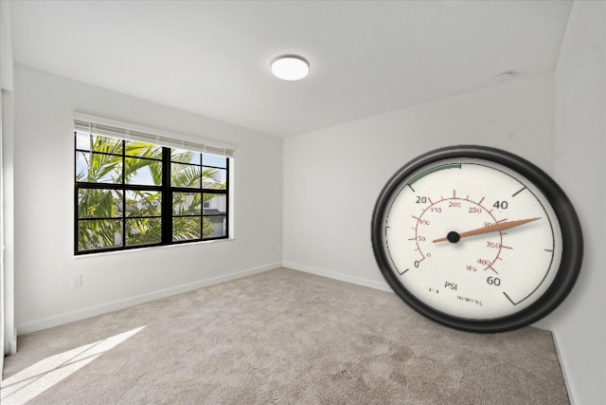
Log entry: 45
